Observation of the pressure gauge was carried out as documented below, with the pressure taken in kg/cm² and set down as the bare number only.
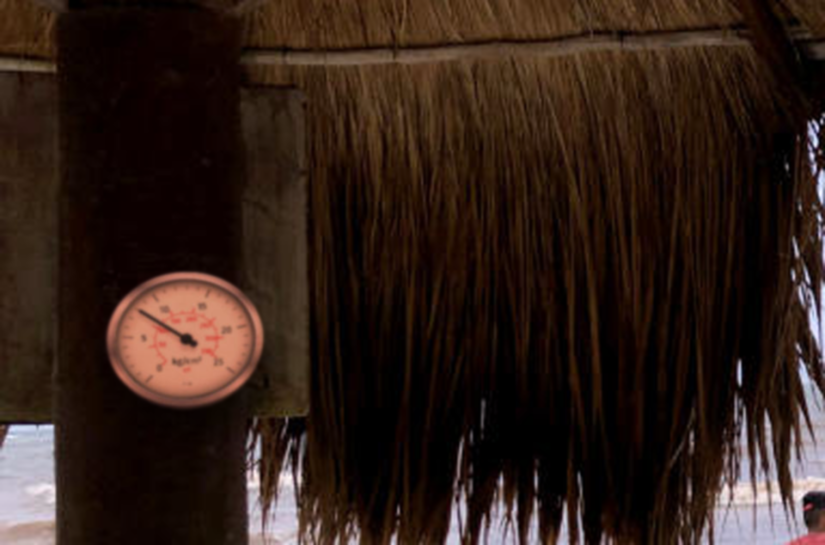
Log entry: 8
